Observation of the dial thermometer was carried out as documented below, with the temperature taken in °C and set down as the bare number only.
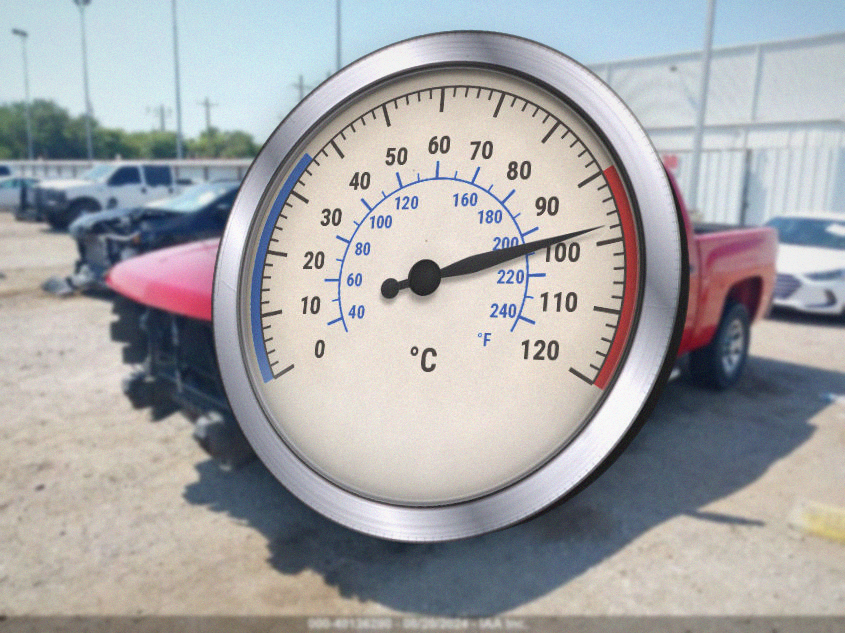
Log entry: 98
